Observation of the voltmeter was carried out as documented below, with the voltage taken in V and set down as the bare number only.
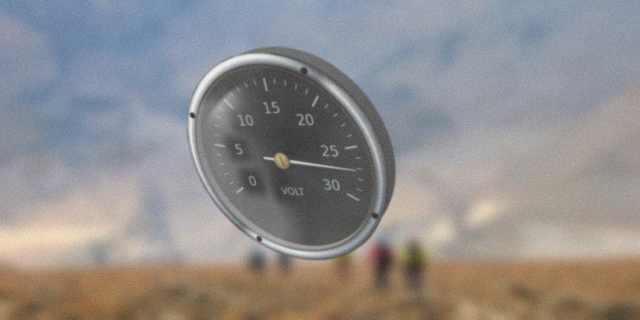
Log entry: 27
